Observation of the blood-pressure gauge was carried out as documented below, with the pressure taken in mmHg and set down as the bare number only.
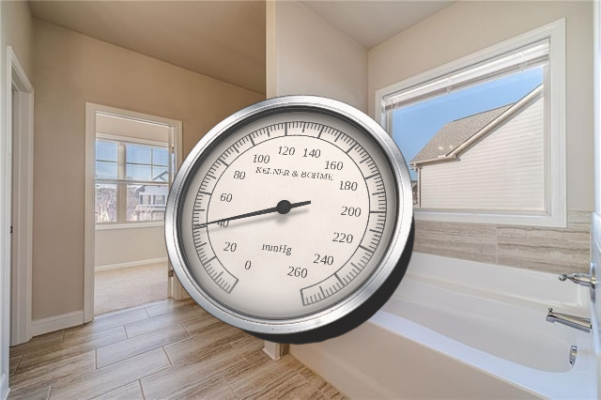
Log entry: 40
